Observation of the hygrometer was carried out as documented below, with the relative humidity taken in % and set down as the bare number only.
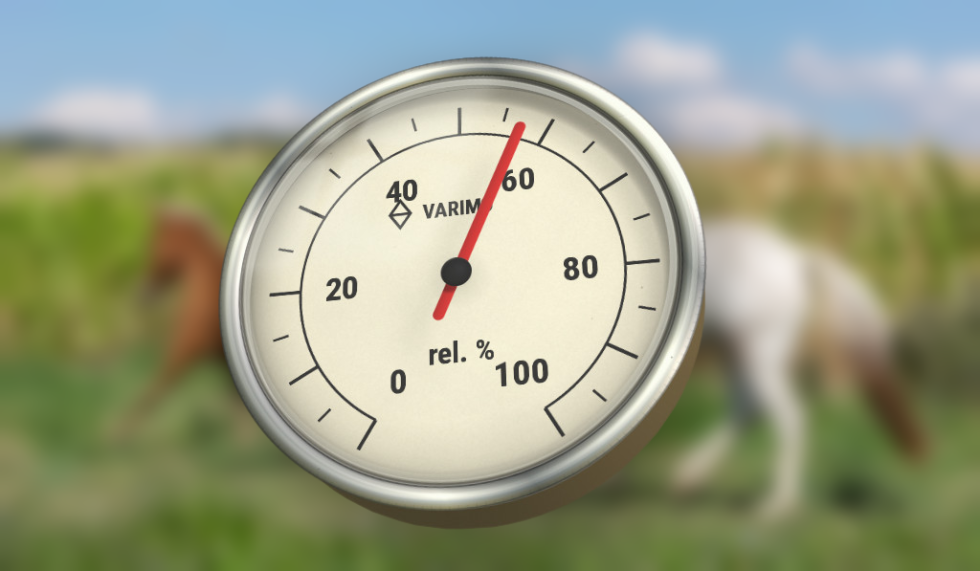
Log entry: 57.5
